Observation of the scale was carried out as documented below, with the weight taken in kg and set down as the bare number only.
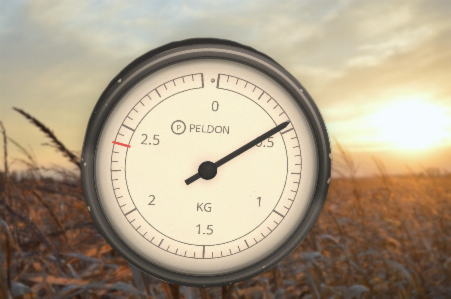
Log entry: 0.45
